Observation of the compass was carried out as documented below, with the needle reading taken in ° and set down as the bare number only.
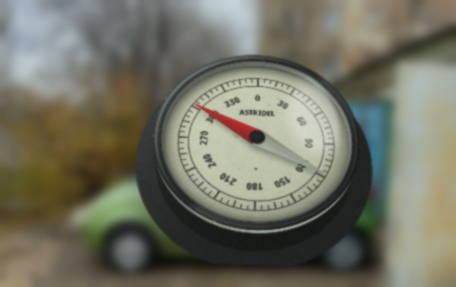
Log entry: 300
